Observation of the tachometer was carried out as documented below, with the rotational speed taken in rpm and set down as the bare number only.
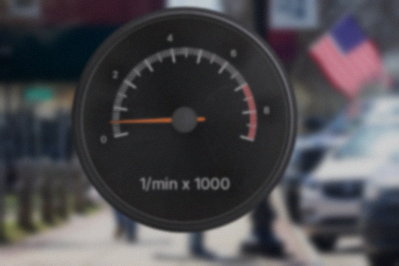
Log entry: 500
